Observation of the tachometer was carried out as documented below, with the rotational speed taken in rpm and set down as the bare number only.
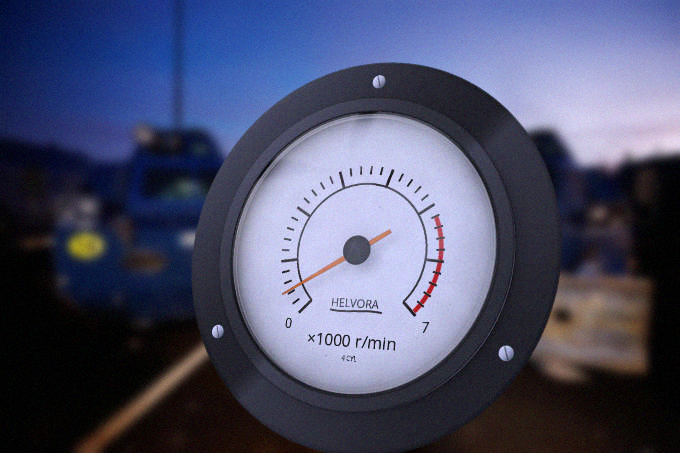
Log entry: 400
